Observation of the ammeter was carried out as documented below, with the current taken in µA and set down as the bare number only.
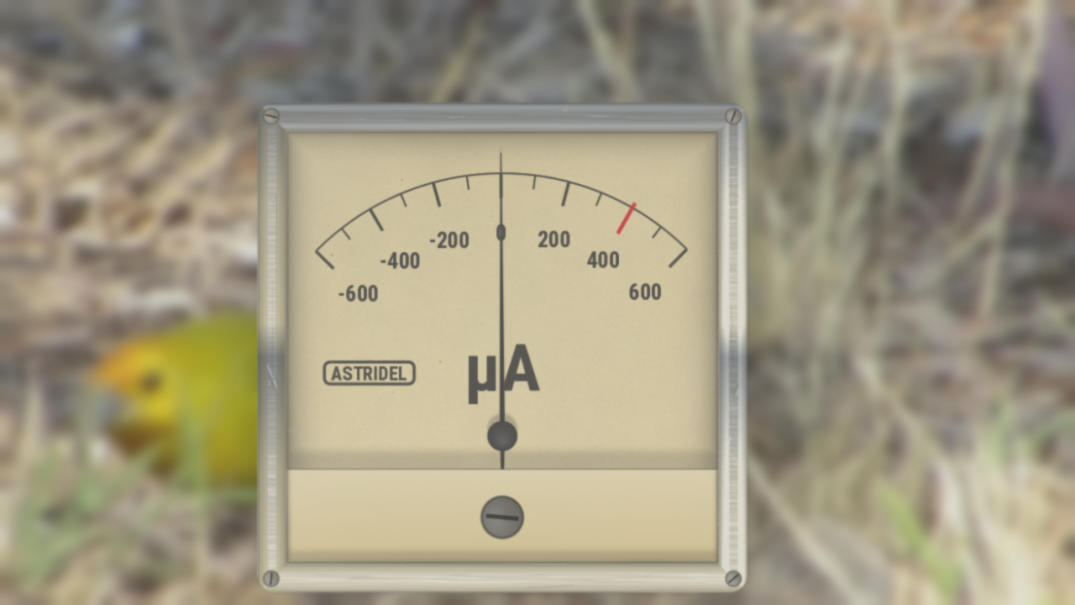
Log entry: 0
